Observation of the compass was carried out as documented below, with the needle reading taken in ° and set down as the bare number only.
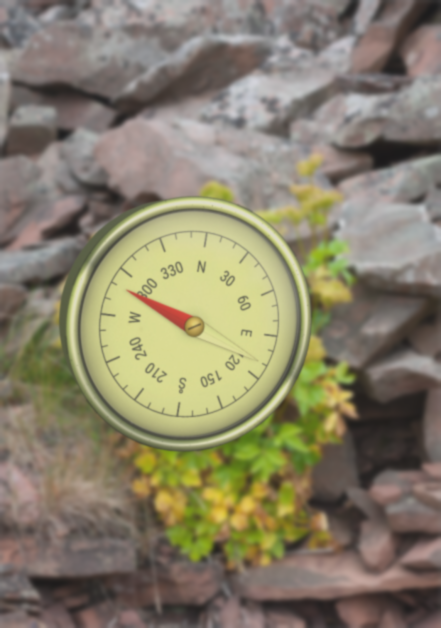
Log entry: 290
